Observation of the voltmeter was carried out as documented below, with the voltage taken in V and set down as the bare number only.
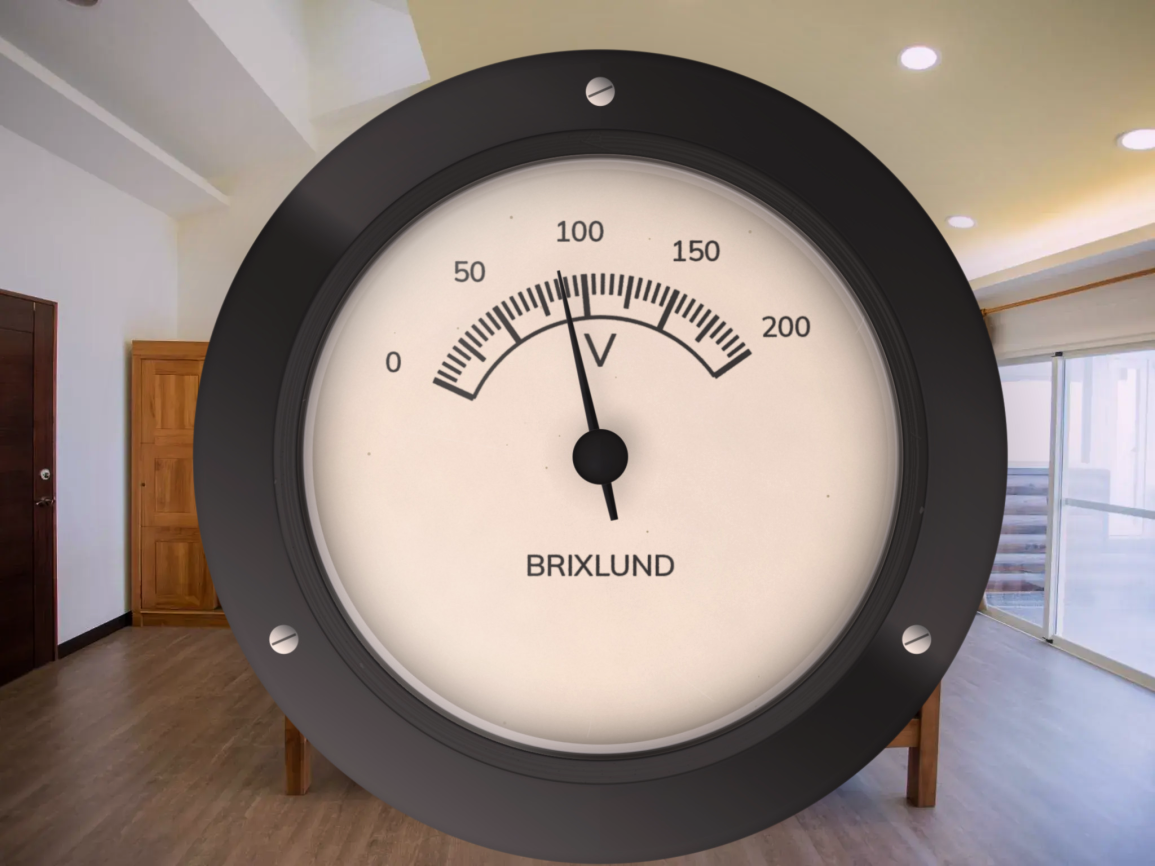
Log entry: 87.5
